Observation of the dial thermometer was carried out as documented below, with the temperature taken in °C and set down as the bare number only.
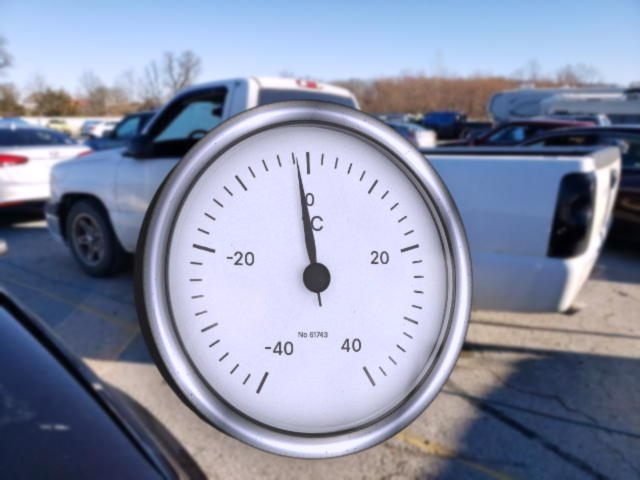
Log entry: -2
